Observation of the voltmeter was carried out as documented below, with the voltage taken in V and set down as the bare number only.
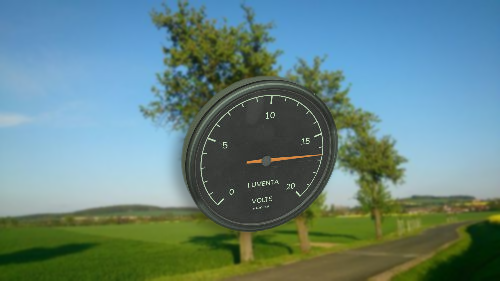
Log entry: 16.5
